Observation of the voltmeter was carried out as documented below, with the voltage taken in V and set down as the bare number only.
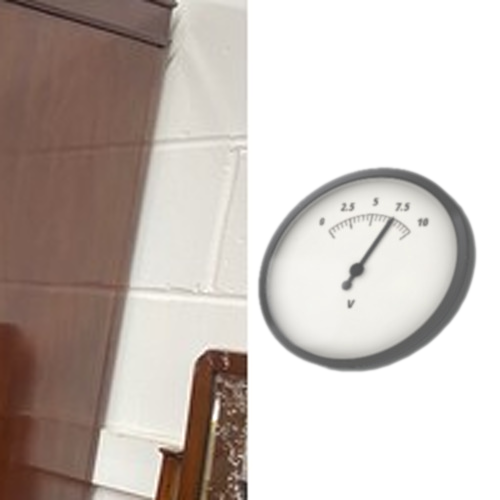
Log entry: 7.5
